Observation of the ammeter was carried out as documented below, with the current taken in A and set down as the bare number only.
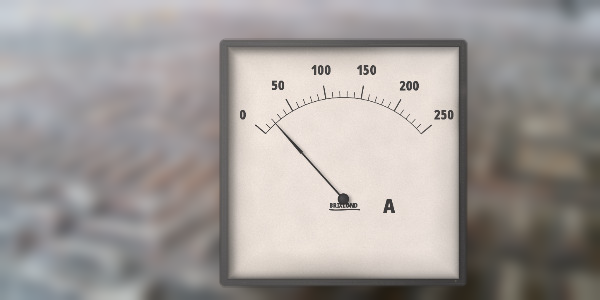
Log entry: 20
